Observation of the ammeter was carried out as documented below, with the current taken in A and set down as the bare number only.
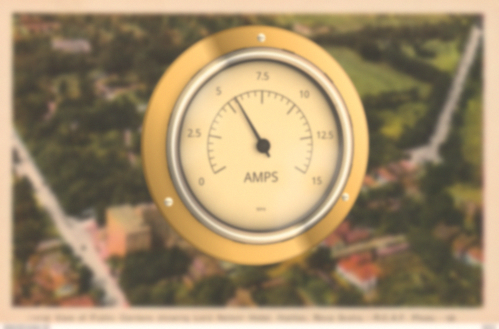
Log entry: 5.5
